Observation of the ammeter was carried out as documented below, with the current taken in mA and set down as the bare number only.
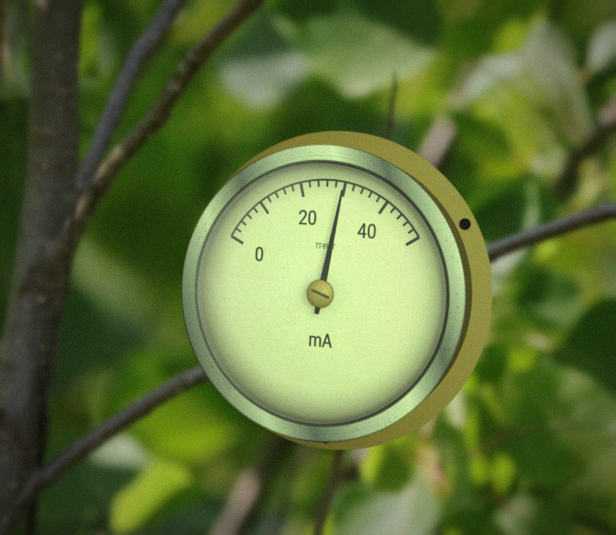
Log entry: 30
